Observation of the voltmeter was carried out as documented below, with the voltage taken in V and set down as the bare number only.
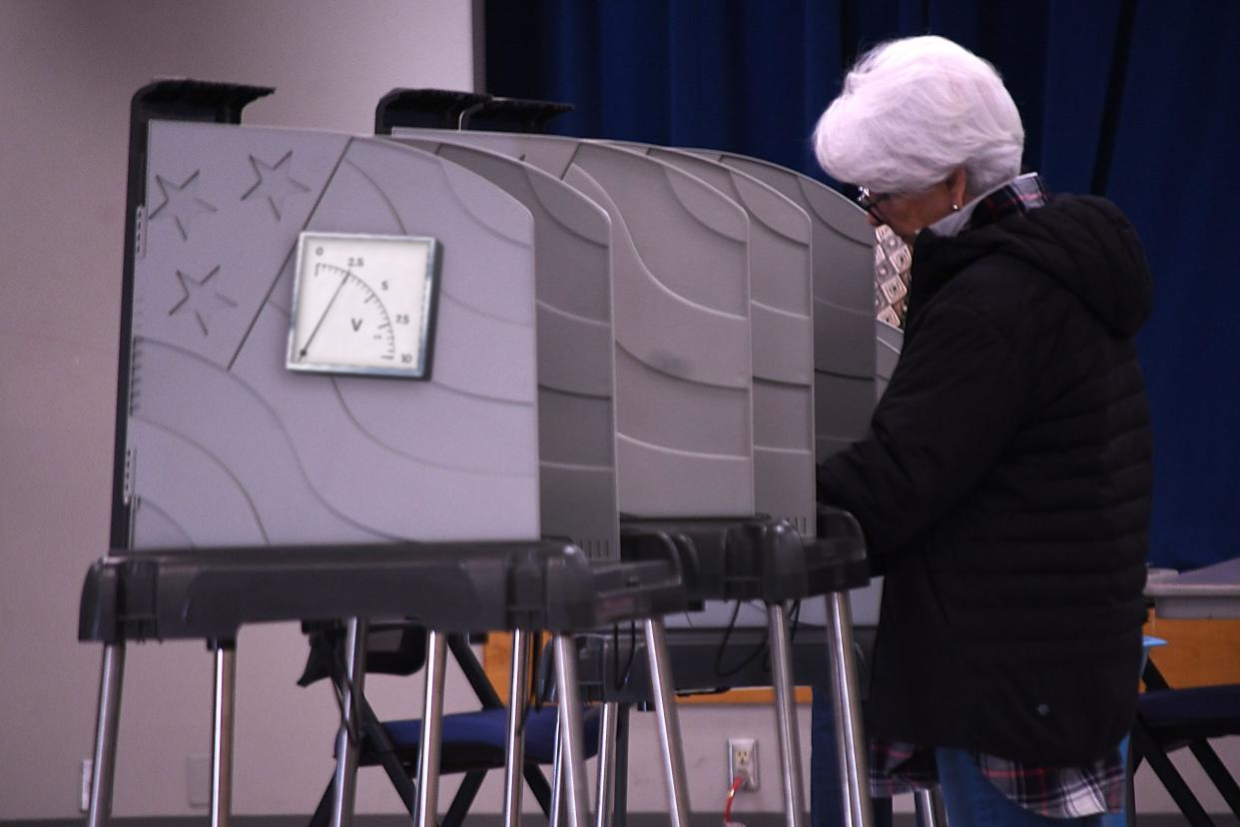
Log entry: 2.5
